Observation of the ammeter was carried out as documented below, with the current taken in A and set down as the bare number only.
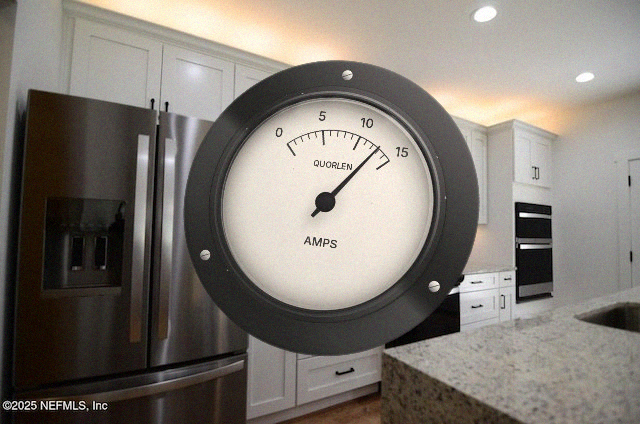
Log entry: 13
